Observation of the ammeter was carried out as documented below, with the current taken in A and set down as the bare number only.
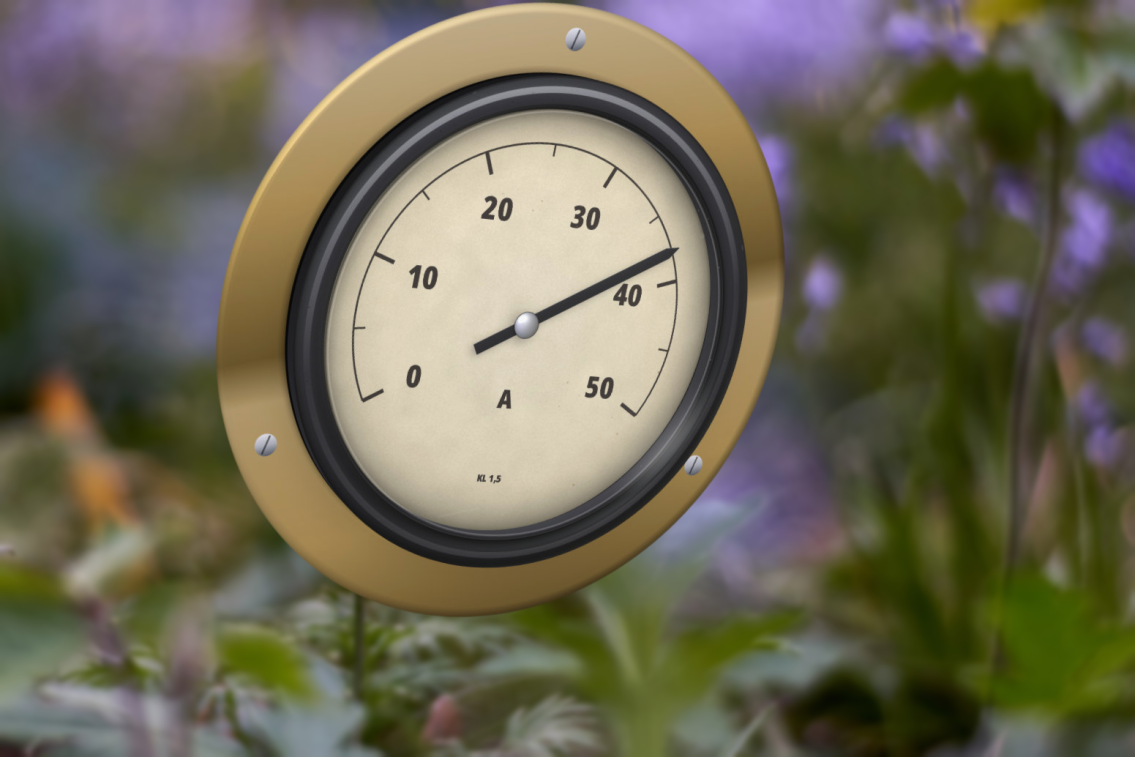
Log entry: 37.5
